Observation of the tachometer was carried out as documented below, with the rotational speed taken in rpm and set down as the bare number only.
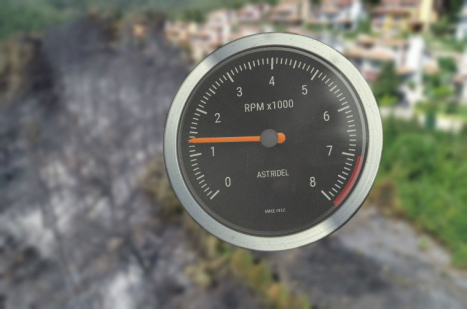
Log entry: 1300
